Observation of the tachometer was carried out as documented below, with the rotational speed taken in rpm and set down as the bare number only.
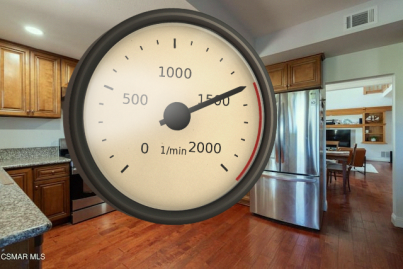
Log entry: 1500
